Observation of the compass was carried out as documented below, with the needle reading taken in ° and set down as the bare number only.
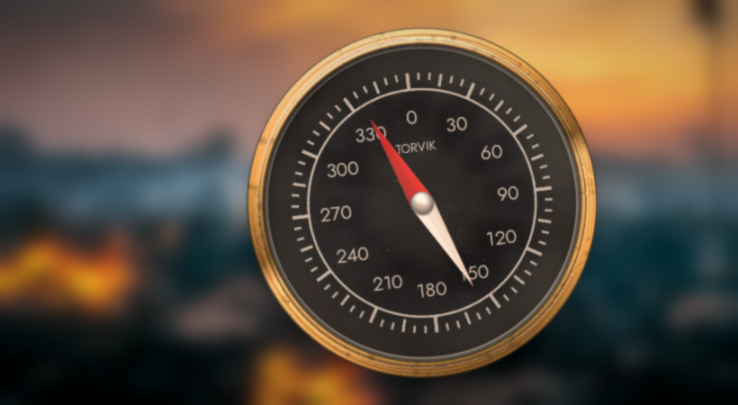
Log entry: 335
